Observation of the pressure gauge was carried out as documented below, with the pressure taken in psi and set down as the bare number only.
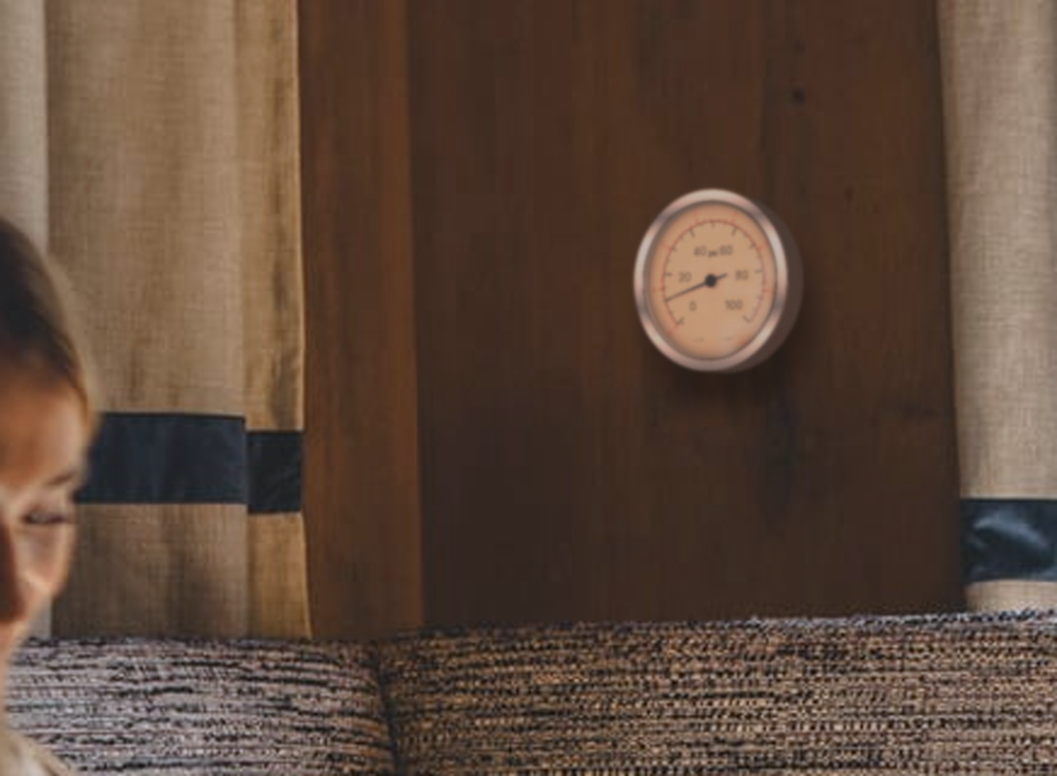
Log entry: 10
